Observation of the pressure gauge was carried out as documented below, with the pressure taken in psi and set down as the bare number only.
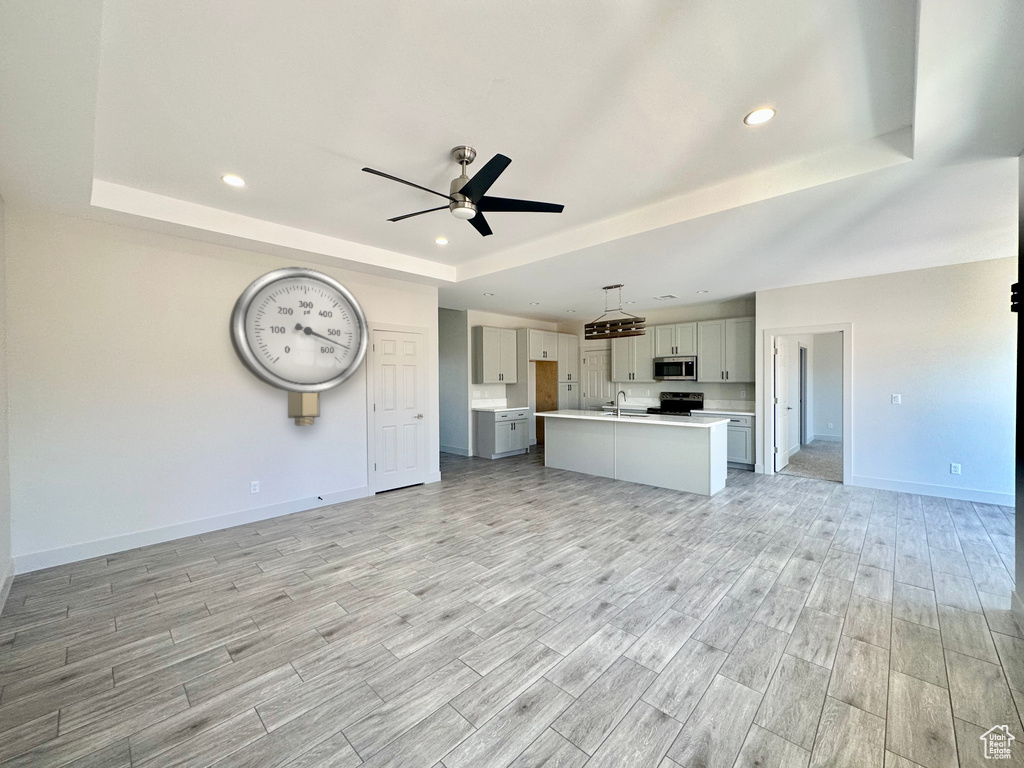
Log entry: 550
